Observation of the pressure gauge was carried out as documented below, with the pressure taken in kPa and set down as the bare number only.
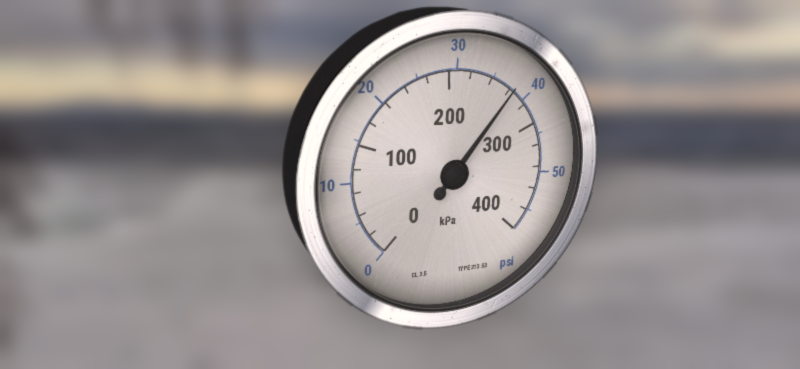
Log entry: 260
